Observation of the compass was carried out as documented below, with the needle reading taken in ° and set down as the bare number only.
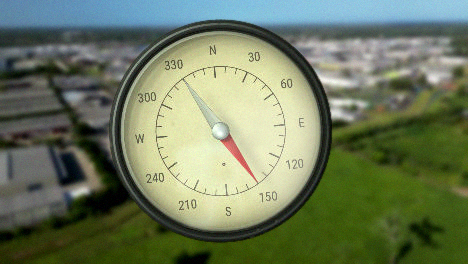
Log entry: 150
